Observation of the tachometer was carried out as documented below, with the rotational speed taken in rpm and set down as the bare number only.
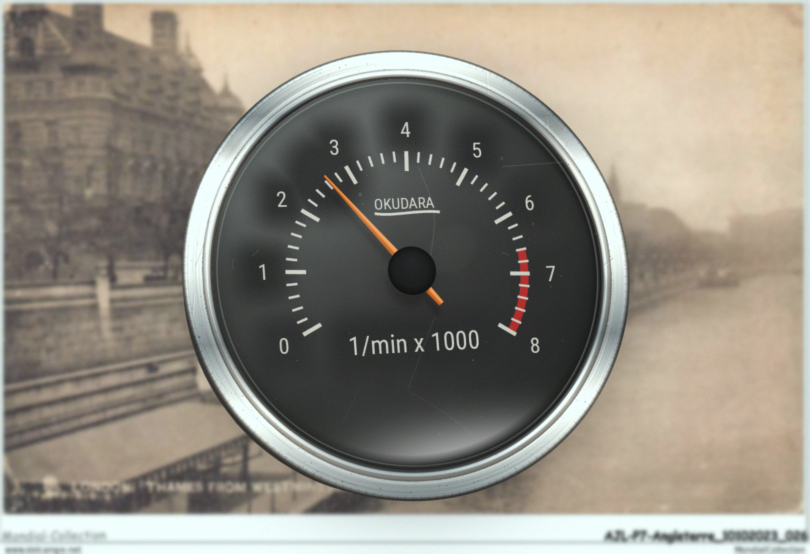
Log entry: 2600
